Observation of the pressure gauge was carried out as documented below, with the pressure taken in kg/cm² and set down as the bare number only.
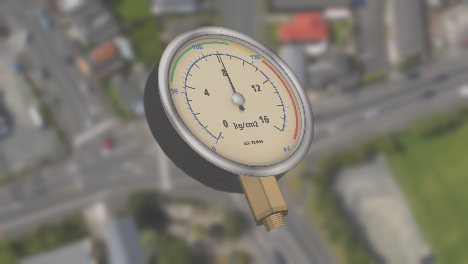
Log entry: 8
